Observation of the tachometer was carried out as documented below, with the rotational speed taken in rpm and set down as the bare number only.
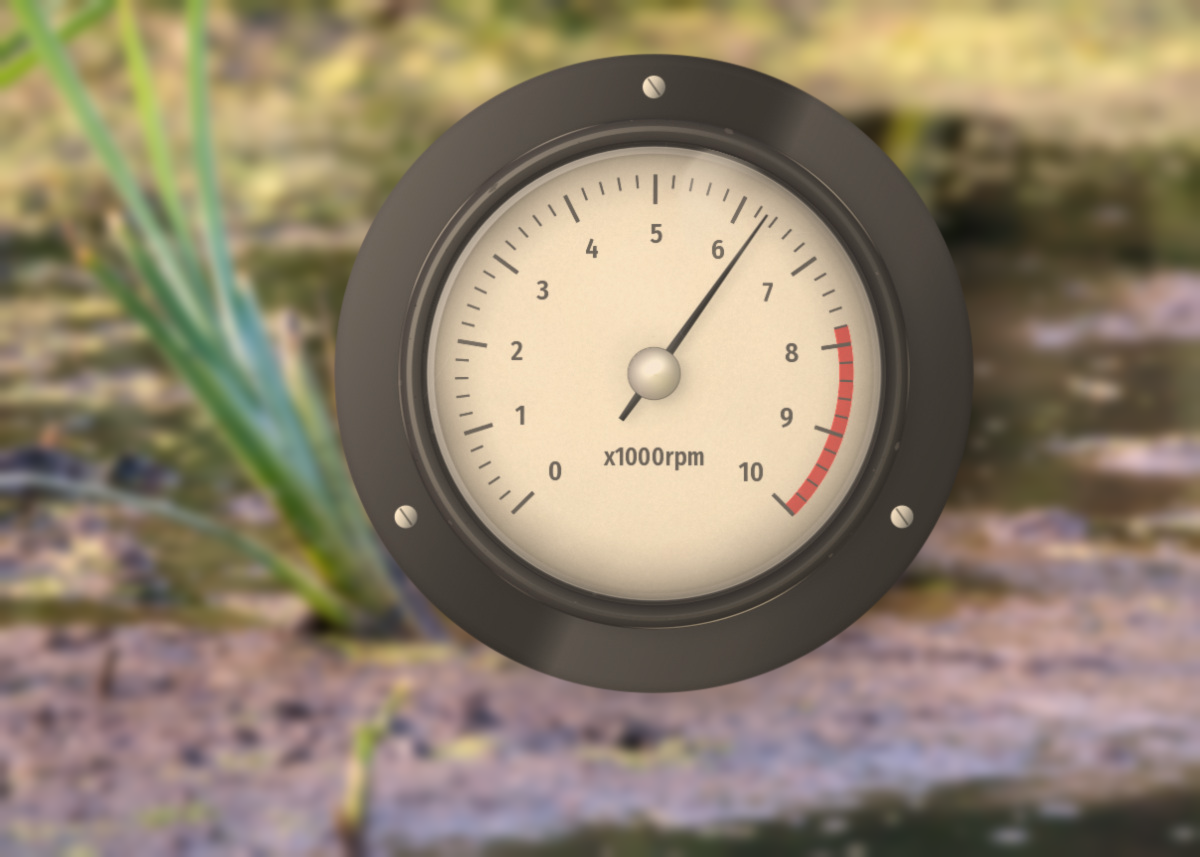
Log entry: 6300
